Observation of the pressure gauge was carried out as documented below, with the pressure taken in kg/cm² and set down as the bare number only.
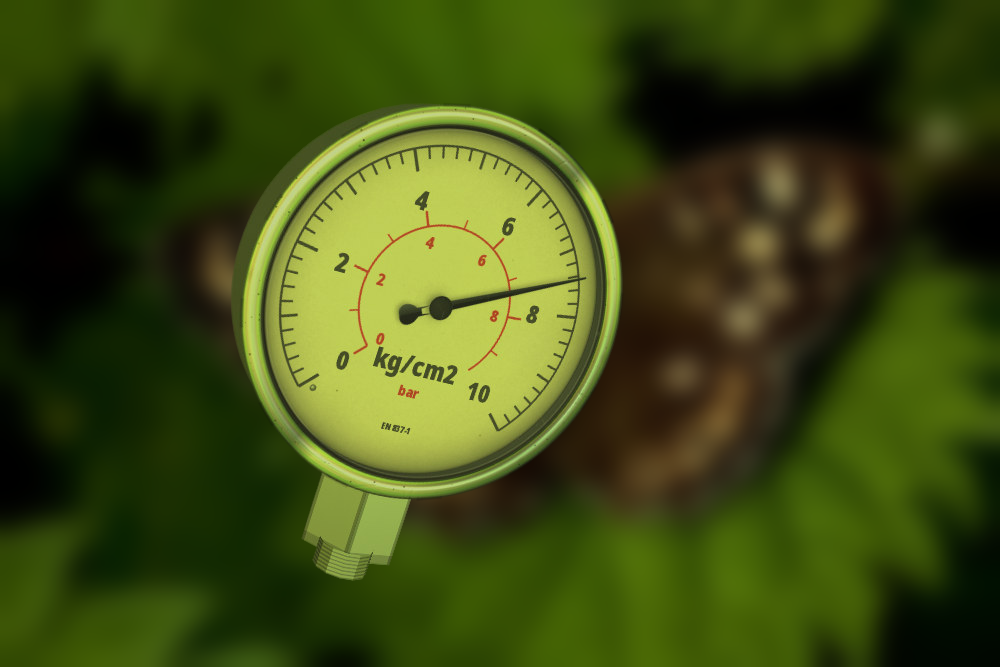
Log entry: 7.4
